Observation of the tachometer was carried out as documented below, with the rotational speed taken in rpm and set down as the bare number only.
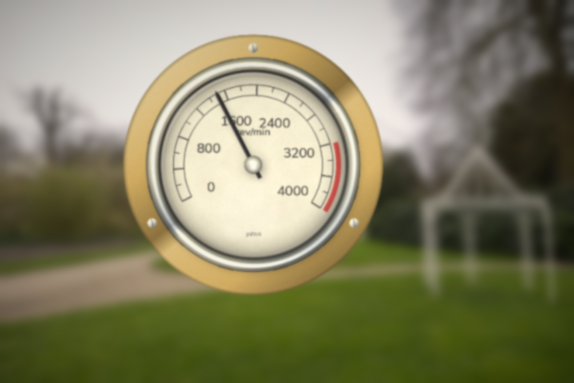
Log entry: 1500
